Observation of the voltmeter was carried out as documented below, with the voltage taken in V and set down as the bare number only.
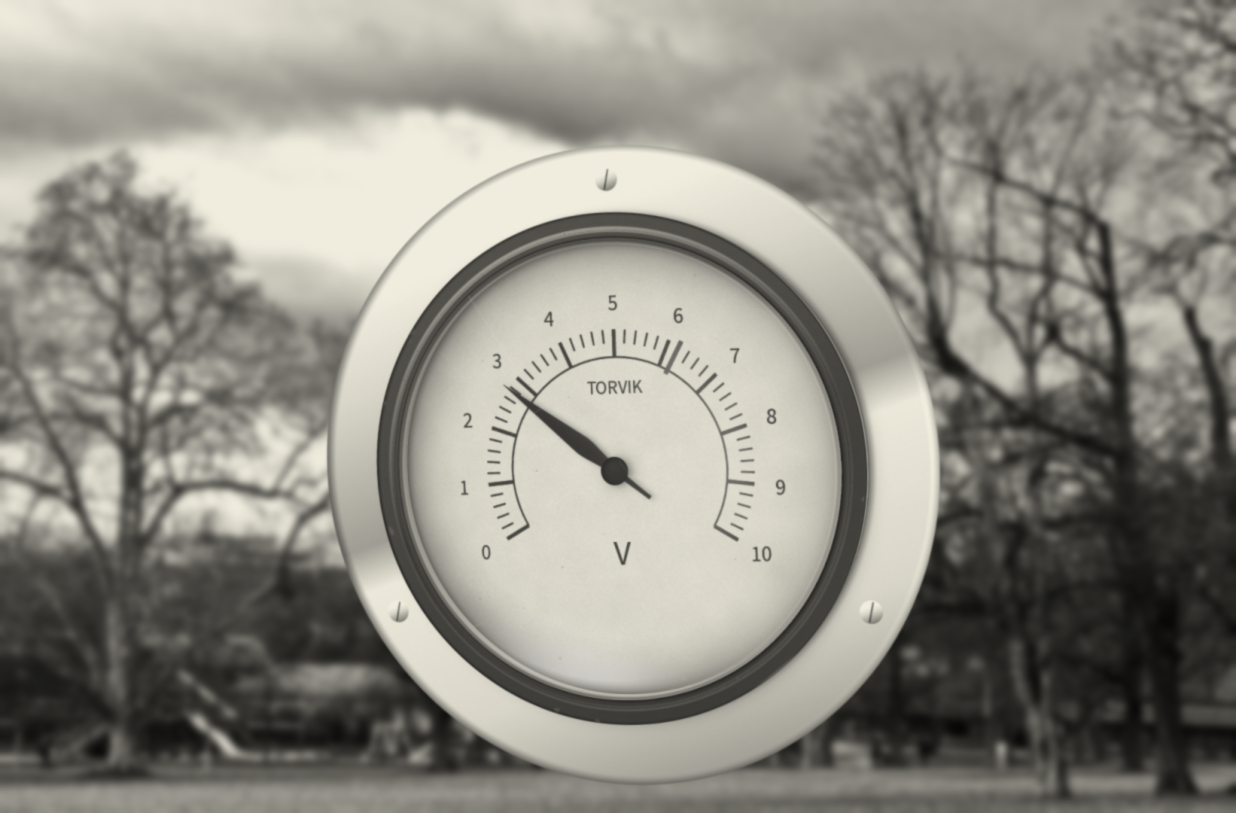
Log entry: 2.8
